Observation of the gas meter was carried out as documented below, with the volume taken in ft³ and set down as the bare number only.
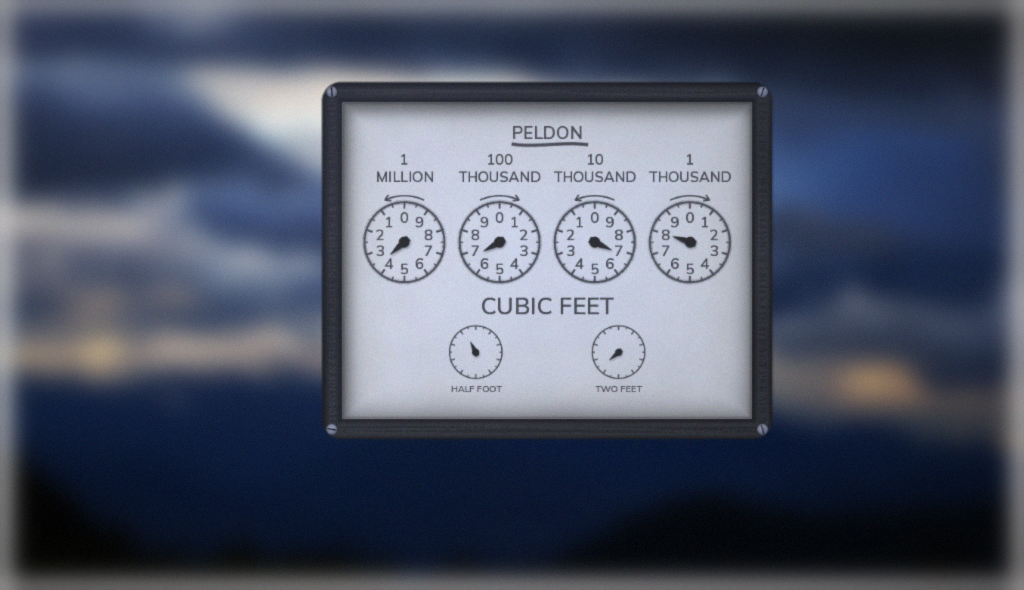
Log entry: 366800
